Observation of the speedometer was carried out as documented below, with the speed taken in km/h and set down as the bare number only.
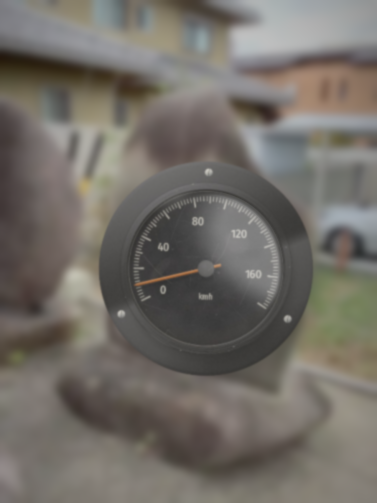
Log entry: 10
